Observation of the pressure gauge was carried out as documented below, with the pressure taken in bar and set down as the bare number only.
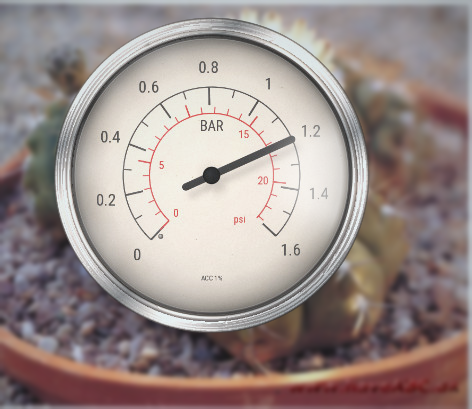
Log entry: 1.2
